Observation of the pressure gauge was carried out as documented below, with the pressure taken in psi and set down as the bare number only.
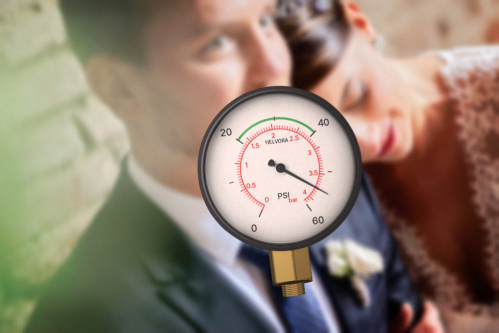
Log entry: 55
